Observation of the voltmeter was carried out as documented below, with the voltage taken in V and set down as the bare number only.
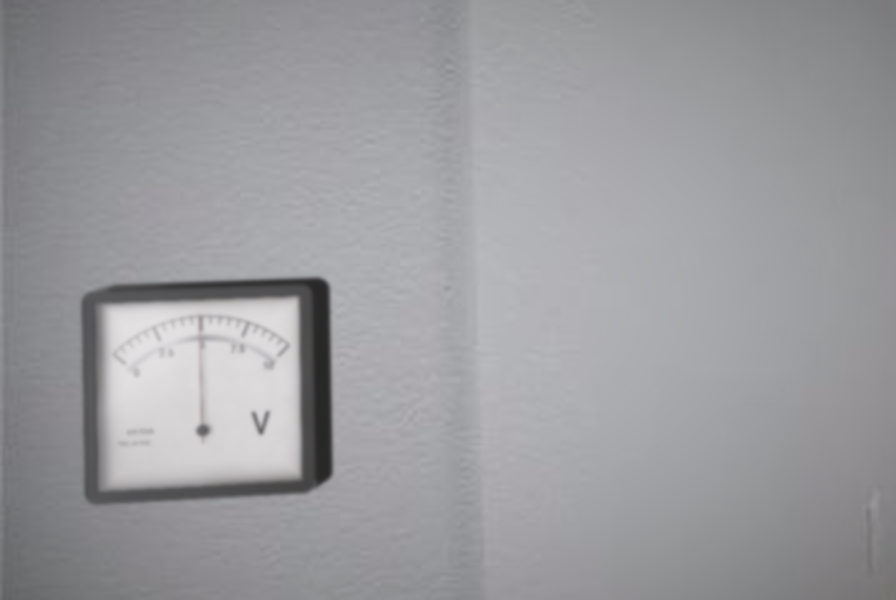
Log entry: 5
